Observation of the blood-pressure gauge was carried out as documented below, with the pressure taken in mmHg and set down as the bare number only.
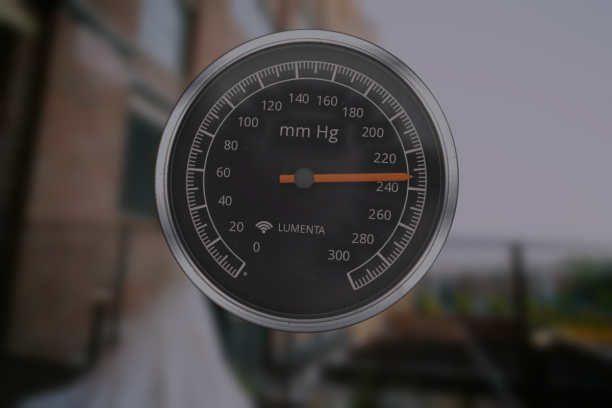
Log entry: 234
